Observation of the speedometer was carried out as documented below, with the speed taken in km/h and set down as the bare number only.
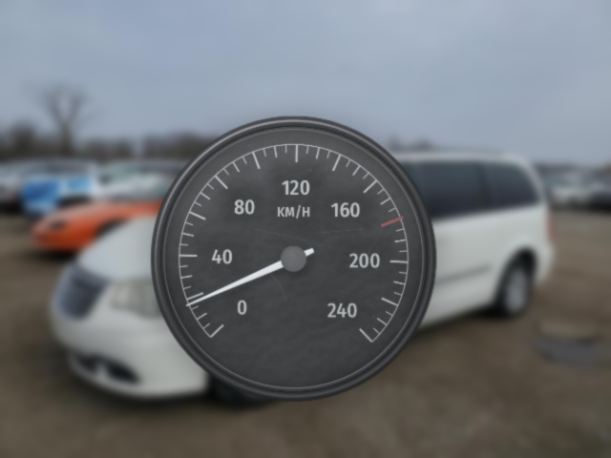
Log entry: 17.5
